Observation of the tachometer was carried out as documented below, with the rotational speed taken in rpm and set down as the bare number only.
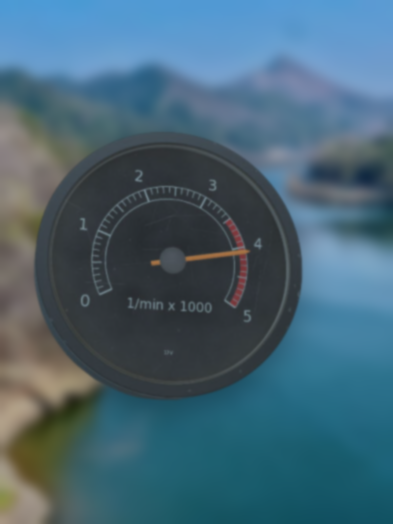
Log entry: 4100
